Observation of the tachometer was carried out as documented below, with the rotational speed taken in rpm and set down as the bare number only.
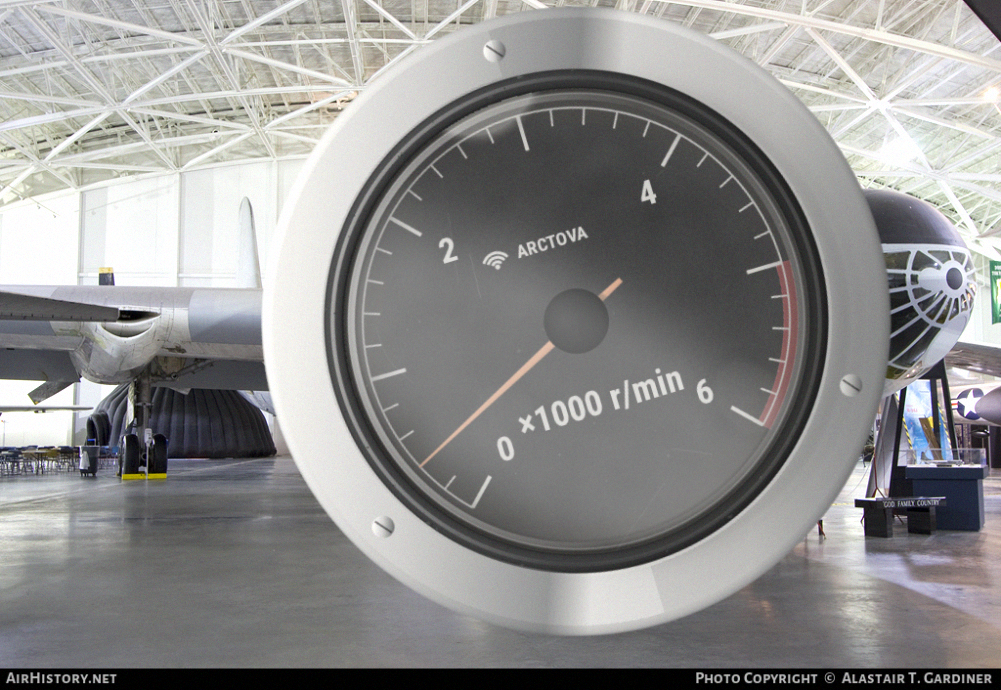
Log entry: 400
